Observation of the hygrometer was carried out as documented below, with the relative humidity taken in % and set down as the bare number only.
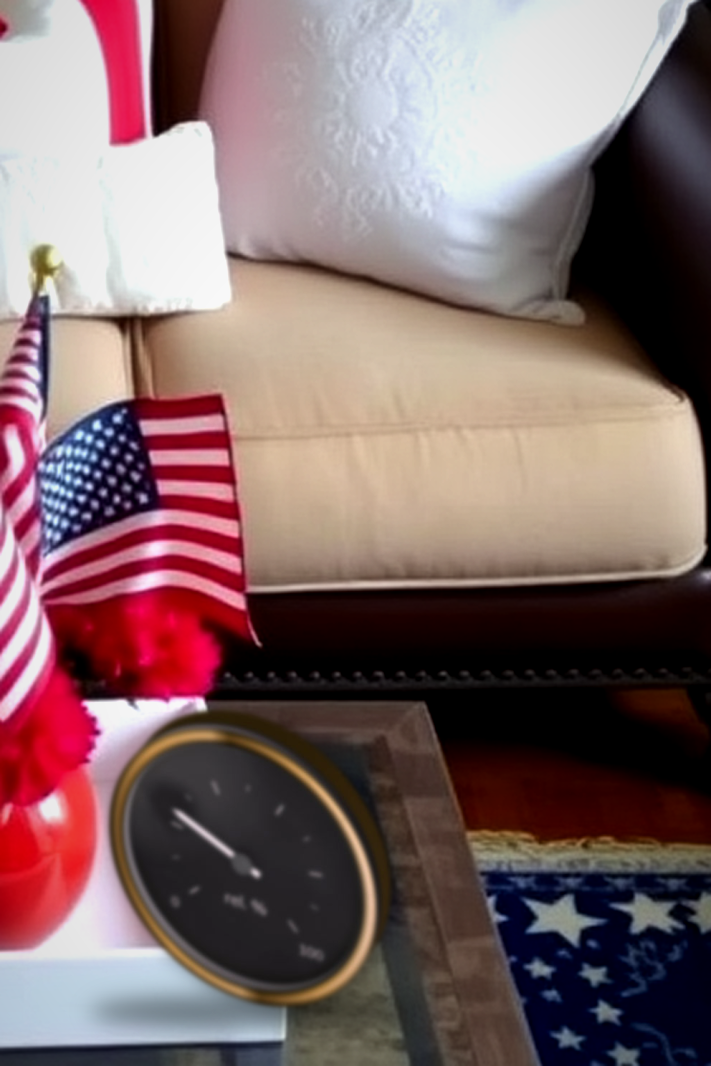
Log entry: 25
